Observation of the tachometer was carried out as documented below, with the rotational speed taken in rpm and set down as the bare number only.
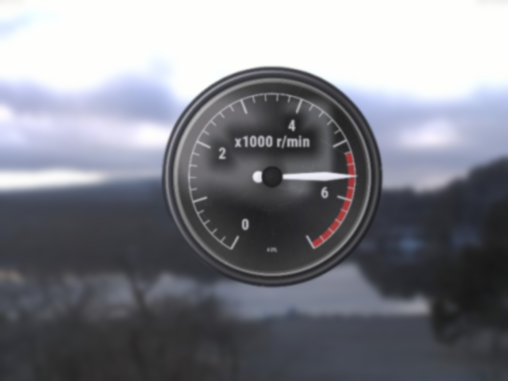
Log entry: 5600
